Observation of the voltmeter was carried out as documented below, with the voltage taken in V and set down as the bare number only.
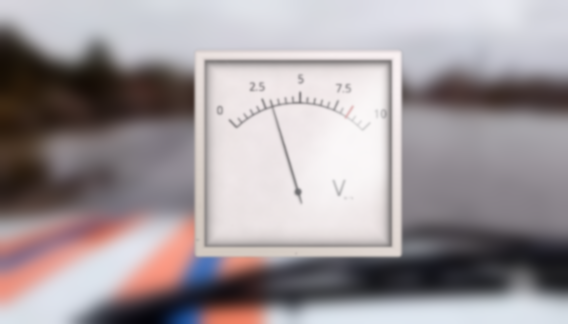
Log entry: 3
